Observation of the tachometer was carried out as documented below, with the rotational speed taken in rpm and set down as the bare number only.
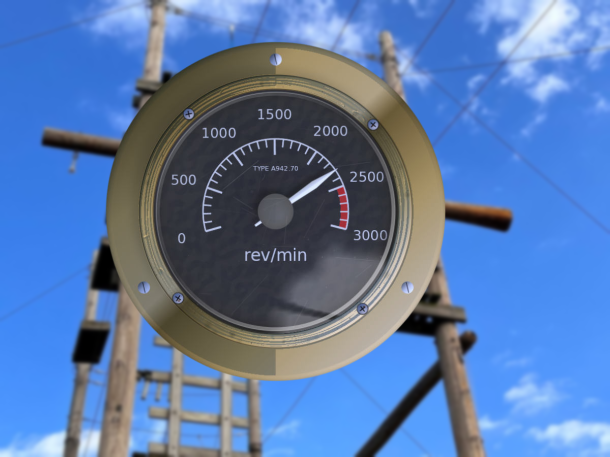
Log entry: 2300
